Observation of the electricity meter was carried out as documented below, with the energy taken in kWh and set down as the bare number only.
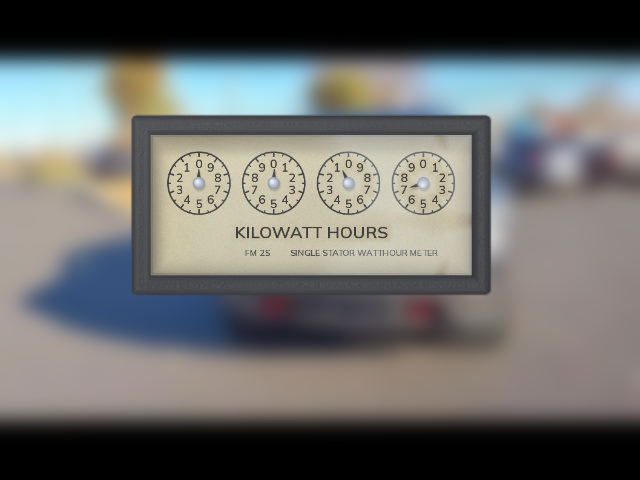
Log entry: 7
